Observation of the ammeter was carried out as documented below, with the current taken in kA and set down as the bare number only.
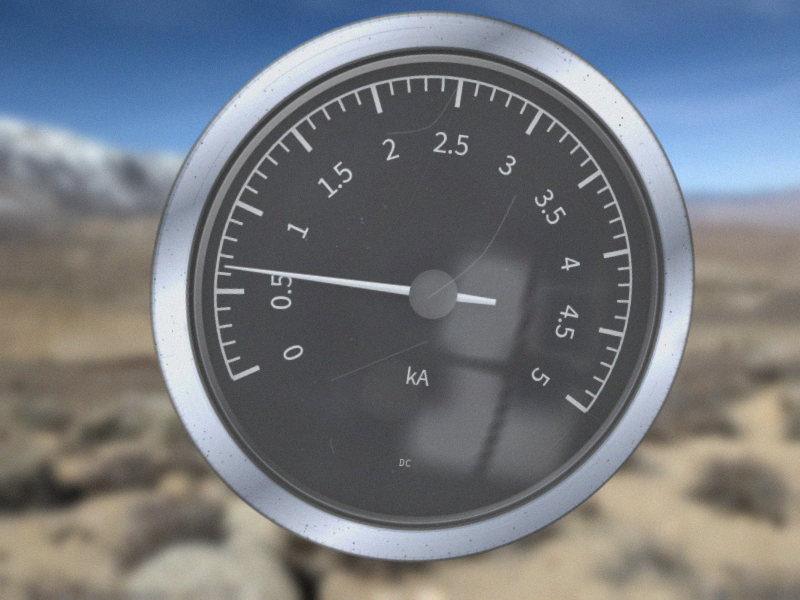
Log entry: 0.65
